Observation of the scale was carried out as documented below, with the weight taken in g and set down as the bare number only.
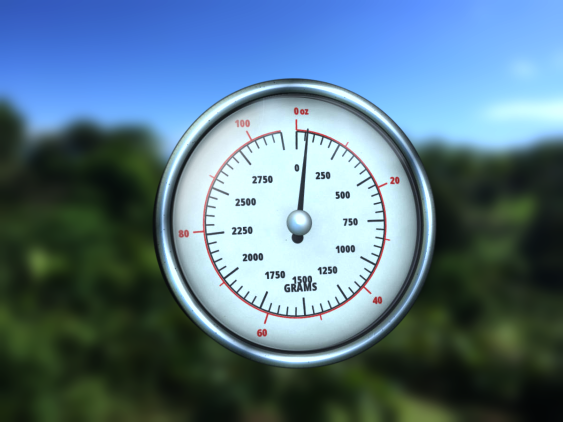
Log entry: 50
